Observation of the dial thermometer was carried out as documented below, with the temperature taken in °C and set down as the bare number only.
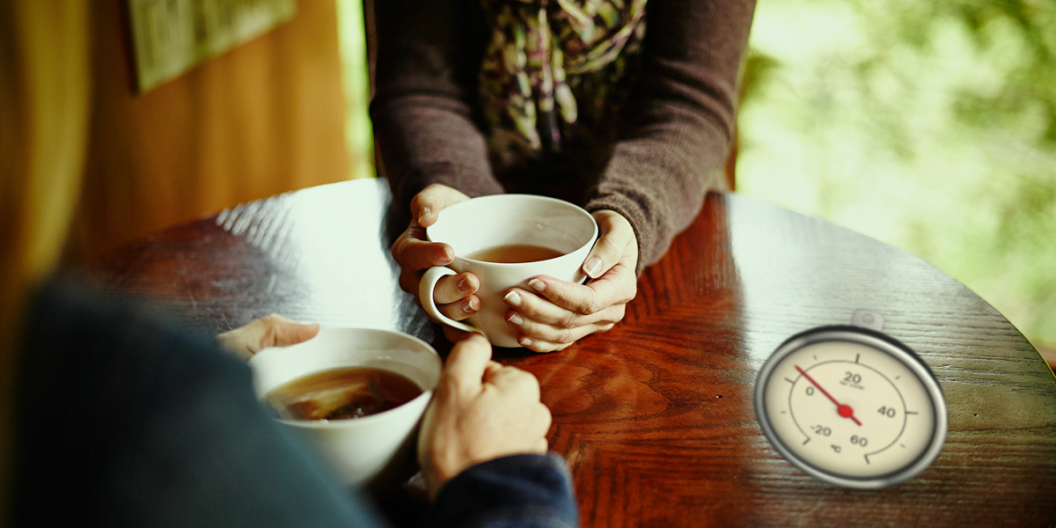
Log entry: 5
